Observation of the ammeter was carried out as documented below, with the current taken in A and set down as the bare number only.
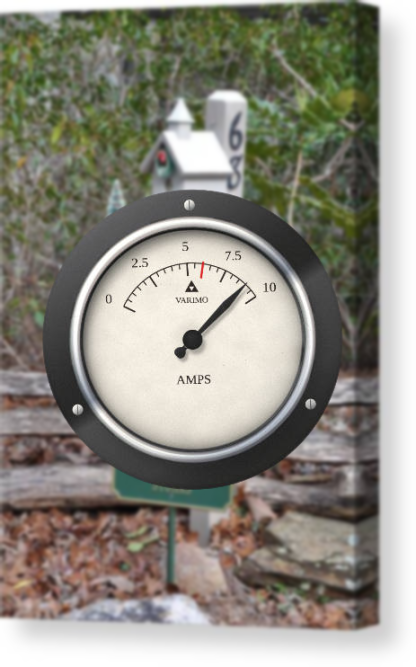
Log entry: 9
